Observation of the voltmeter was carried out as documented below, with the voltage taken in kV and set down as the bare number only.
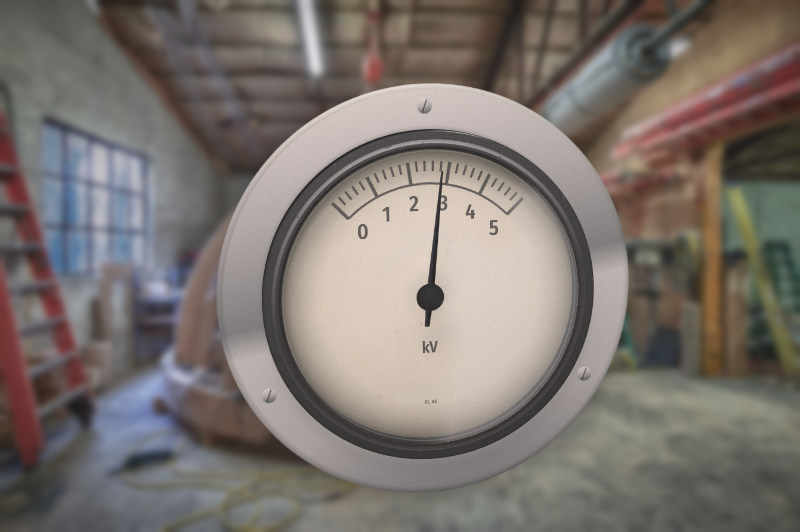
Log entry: 2.8
